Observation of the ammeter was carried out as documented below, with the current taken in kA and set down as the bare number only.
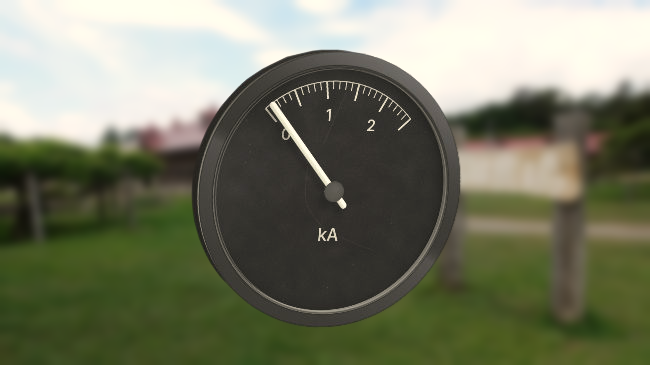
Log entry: 0.1
